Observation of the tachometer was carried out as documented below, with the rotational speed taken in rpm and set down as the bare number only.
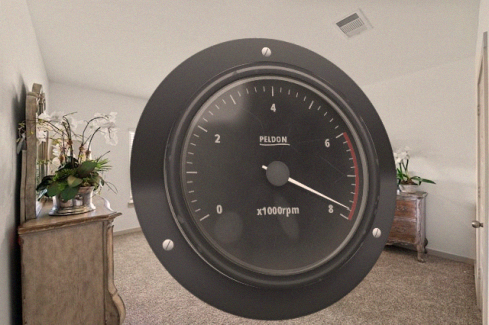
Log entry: 7800
